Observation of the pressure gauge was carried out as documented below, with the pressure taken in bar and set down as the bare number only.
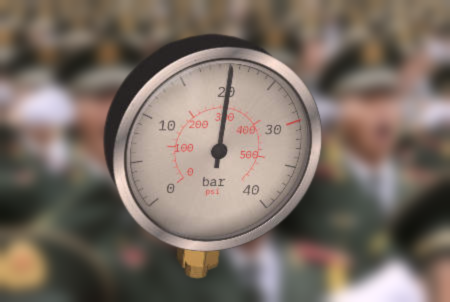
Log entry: 20
